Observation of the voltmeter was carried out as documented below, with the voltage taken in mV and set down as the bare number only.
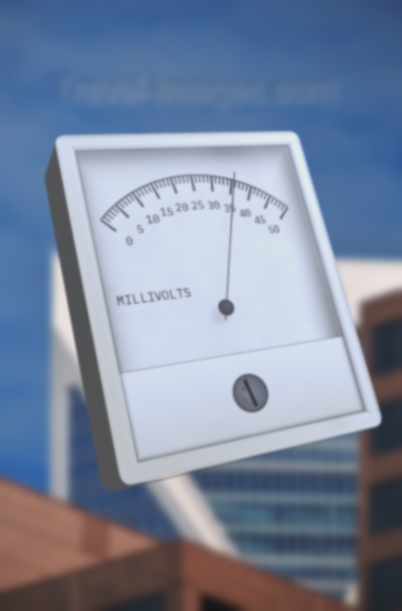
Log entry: 35
